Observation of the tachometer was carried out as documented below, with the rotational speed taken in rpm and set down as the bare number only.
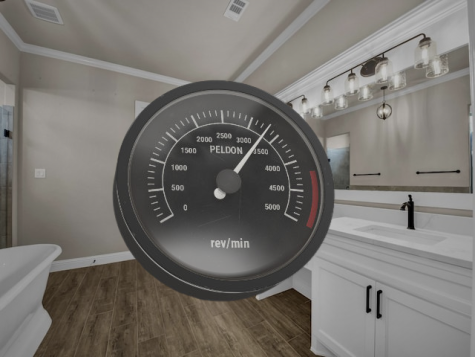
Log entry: 3300
